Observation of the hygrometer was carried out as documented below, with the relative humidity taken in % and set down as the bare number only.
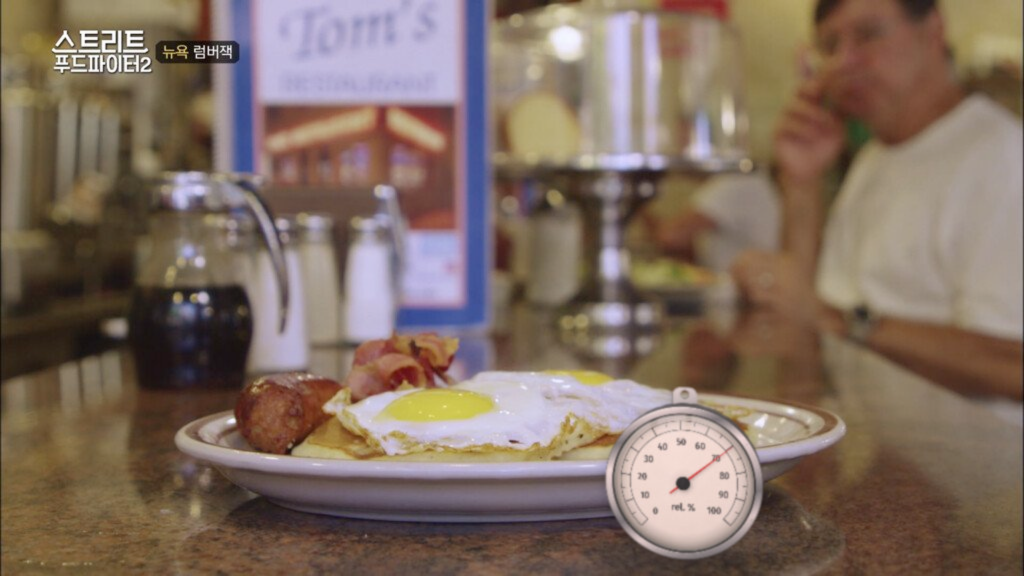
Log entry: 70
